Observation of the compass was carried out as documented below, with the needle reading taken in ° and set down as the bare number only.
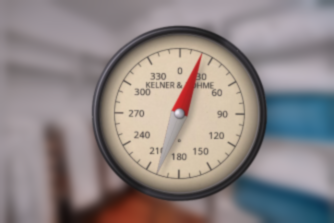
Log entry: 20
